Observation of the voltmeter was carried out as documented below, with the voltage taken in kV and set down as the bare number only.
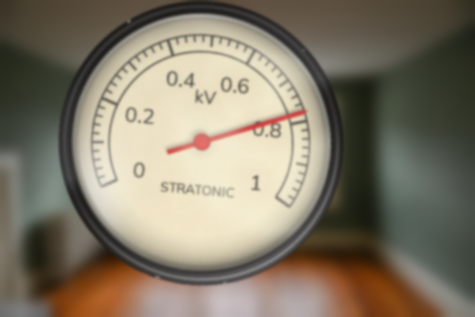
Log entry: 0.78
